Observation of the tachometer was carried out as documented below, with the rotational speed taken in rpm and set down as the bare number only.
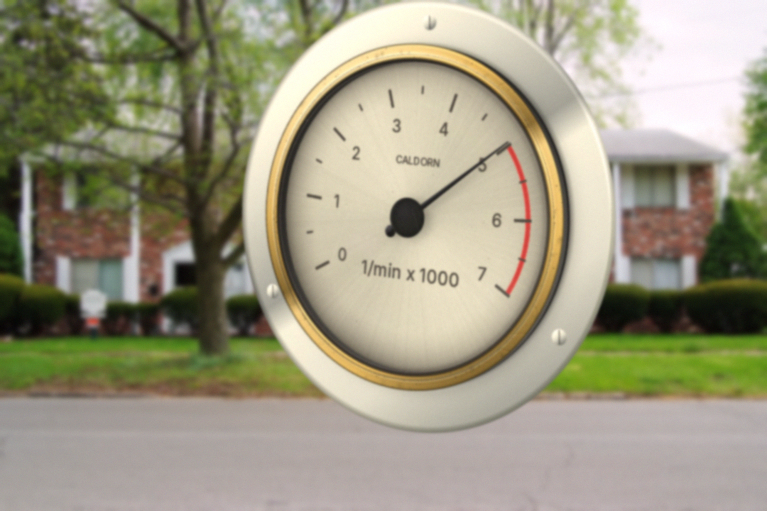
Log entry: 5000
